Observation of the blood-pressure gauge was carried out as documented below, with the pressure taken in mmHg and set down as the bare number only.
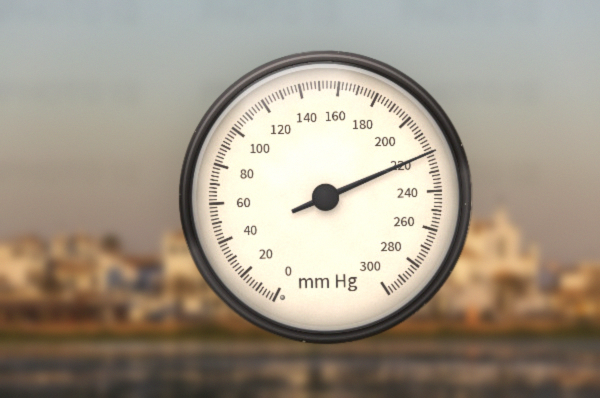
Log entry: 220
